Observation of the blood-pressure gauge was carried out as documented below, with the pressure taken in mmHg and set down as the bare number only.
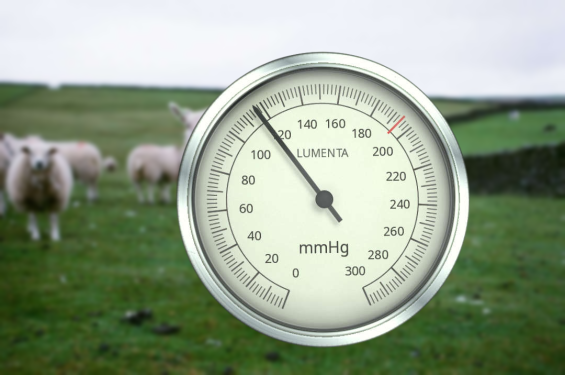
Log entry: 116
